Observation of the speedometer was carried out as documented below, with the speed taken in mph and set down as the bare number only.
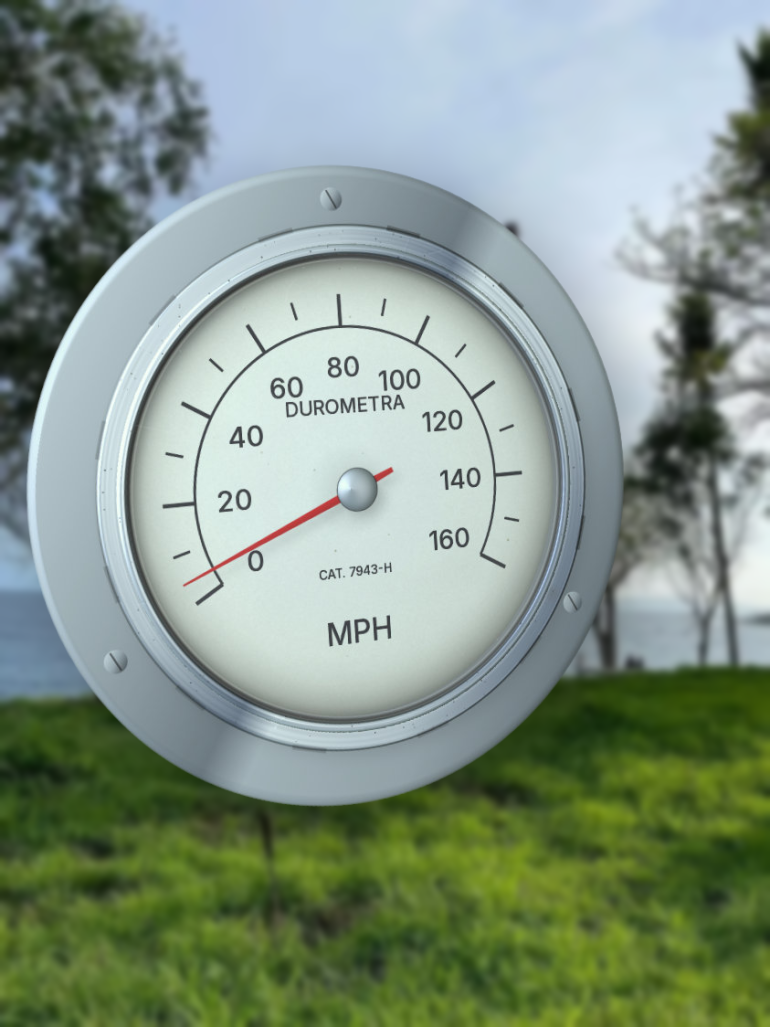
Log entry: 5
